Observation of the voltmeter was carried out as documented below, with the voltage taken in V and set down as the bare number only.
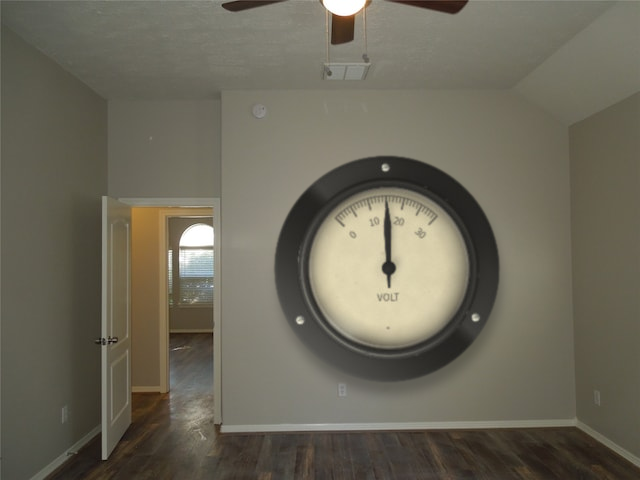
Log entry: 15
